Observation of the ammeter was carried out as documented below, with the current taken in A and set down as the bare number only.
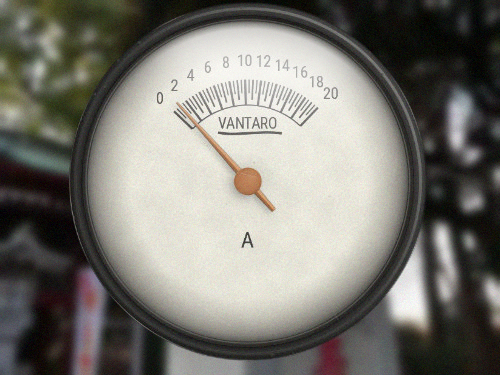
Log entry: 1
